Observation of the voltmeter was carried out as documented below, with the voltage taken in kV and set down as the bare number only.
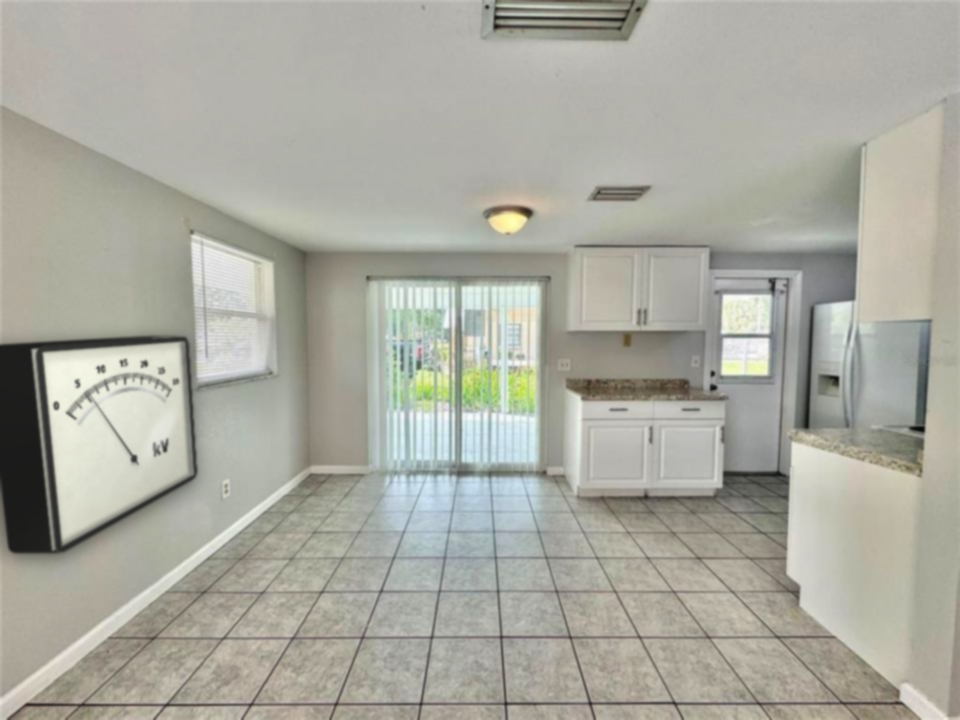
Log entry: 5
